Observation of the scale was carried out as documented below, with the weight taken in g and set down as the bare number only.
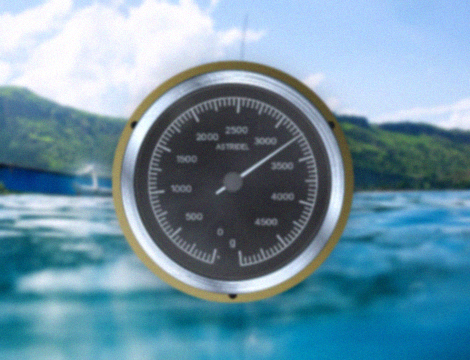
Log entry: 3250
